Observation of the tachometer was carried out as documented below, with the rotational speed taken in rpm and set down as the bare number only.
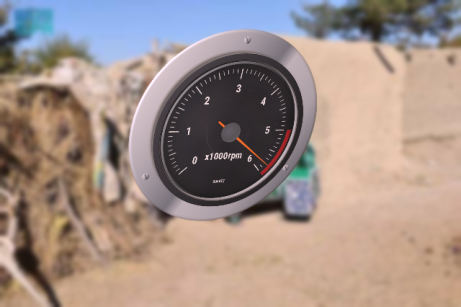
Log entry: 5800
